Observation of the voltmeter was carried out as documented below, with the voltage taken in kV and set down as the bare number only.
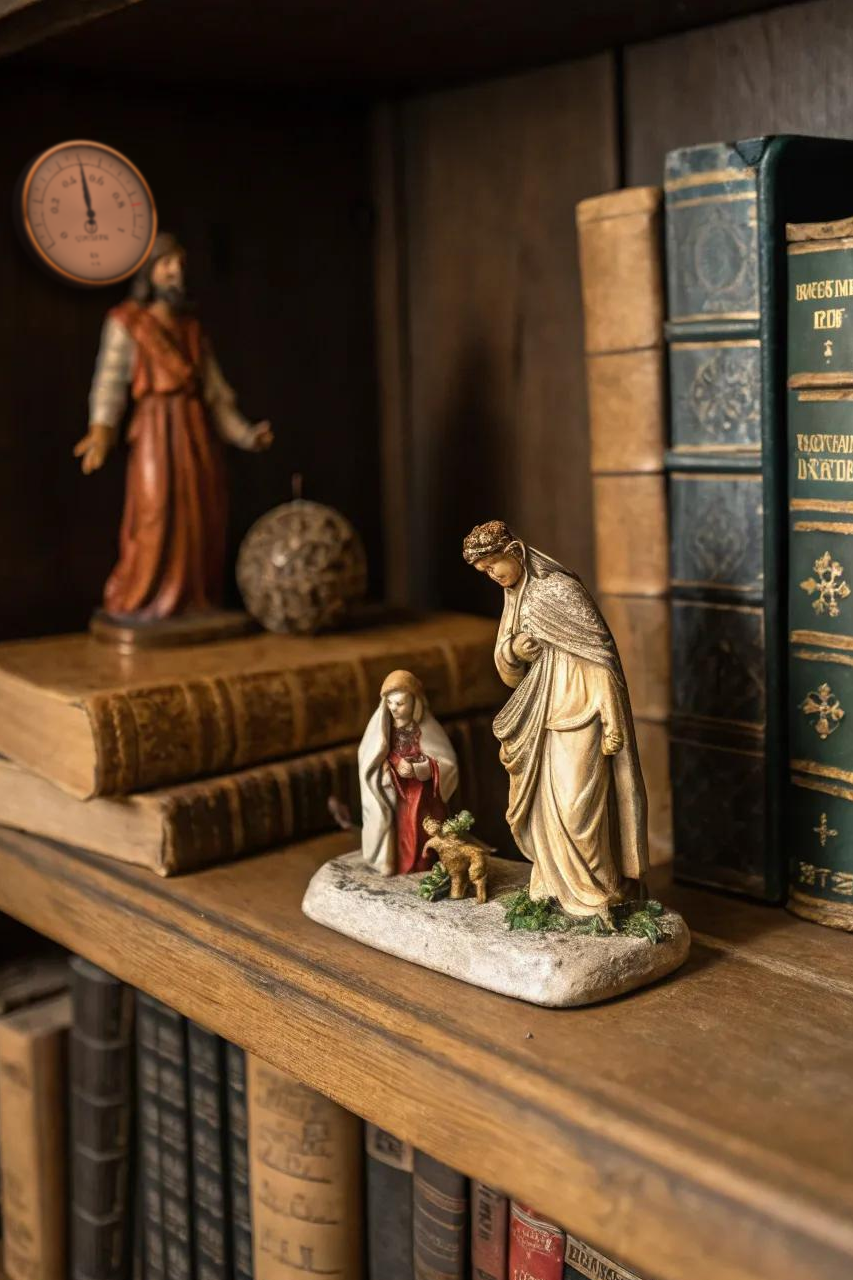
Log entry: 0.5
